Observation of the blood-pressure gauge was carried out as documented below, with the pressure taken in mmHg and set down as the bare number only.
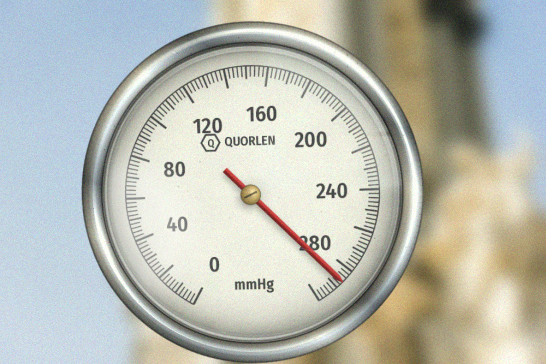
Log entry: 286
